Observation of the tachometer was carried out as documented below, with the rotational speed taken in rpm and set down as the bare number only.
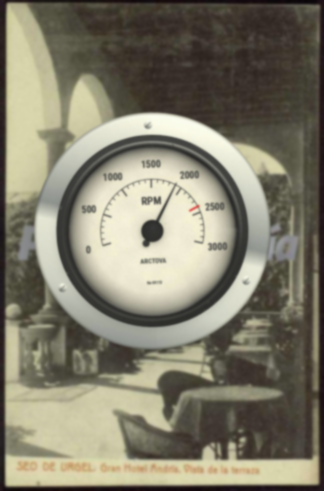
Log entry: 1900
